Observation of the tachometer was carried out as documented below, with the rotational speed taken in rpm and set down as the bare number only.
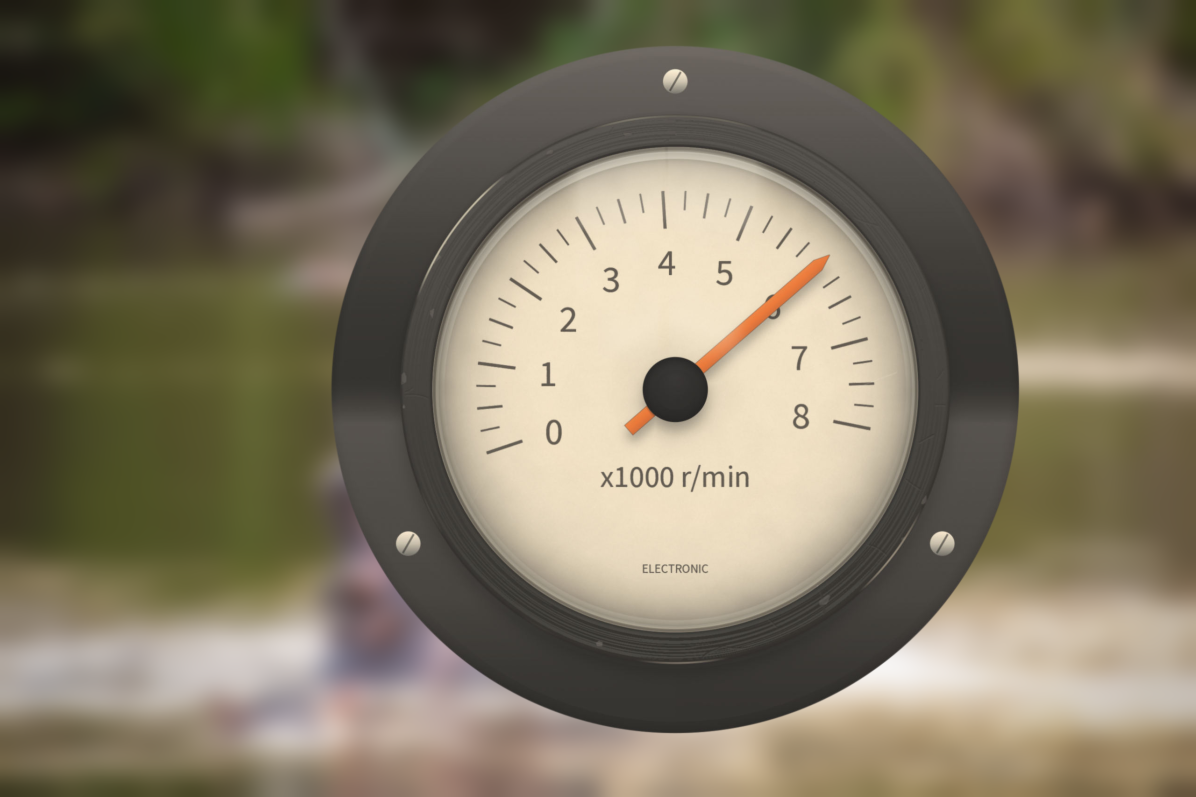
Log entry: 6000
